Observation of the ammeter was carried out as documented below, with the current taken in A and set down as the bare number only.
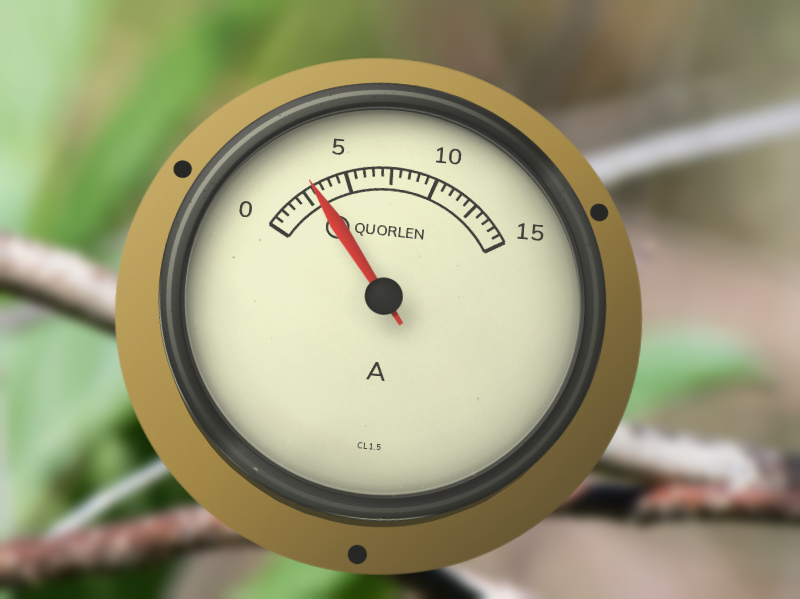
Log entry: 3
